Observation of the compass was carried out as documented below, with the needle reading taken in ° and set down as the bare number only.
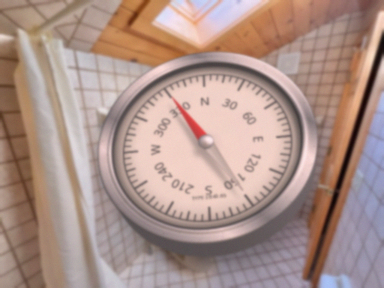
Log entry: 330
